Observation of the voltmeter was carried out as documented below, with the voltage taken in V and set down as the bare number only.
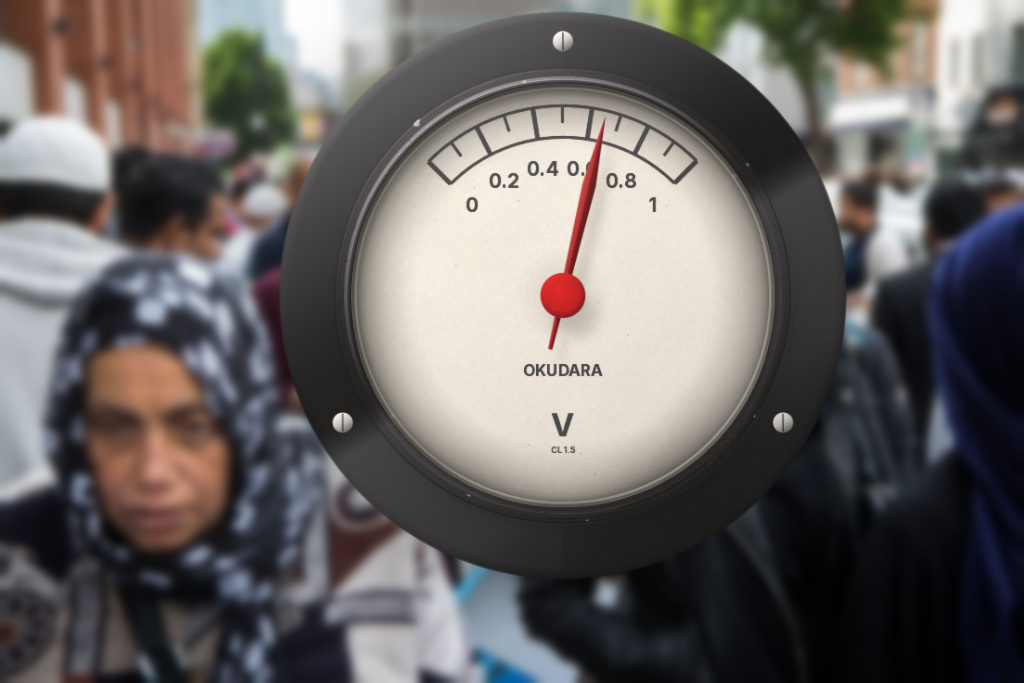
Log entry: 0.65
